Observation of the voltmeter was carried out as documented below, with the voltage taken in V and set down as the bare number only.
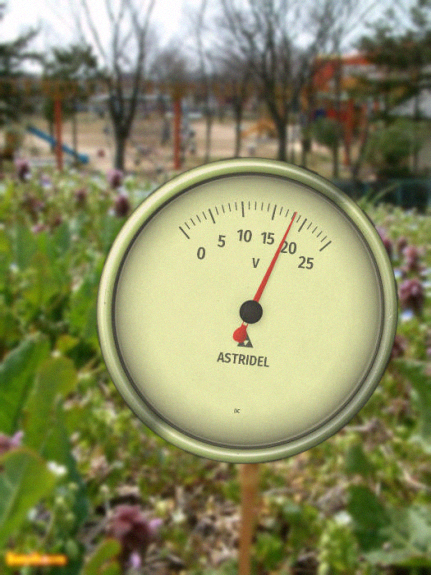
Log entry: 18
